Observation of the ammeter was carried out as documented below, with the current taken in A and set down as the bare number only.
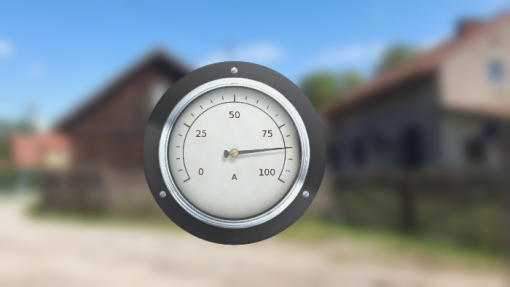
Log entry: 85
